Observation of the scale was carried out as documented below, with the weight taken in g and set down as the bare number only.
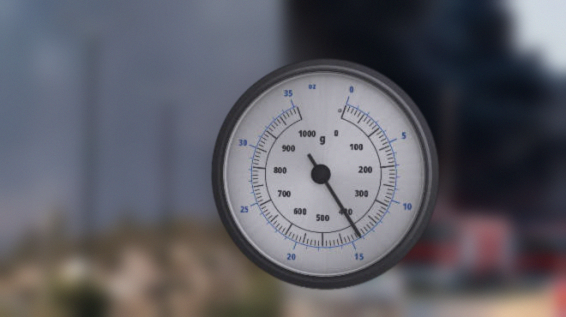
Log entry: 400
